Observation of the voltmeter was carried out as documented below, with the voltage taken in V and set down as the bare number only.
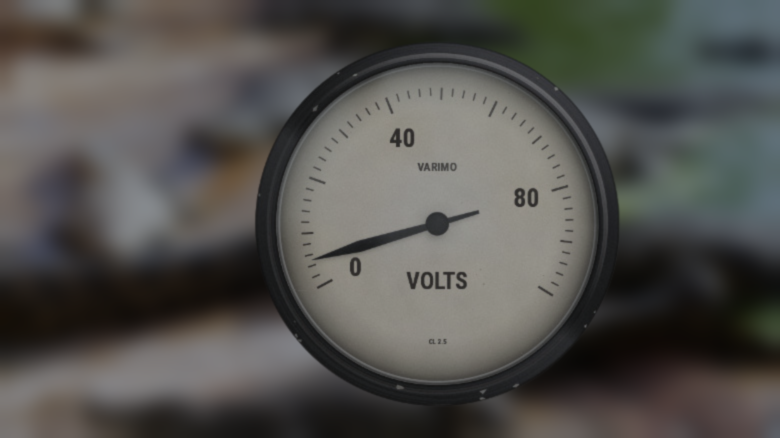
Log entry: 5
